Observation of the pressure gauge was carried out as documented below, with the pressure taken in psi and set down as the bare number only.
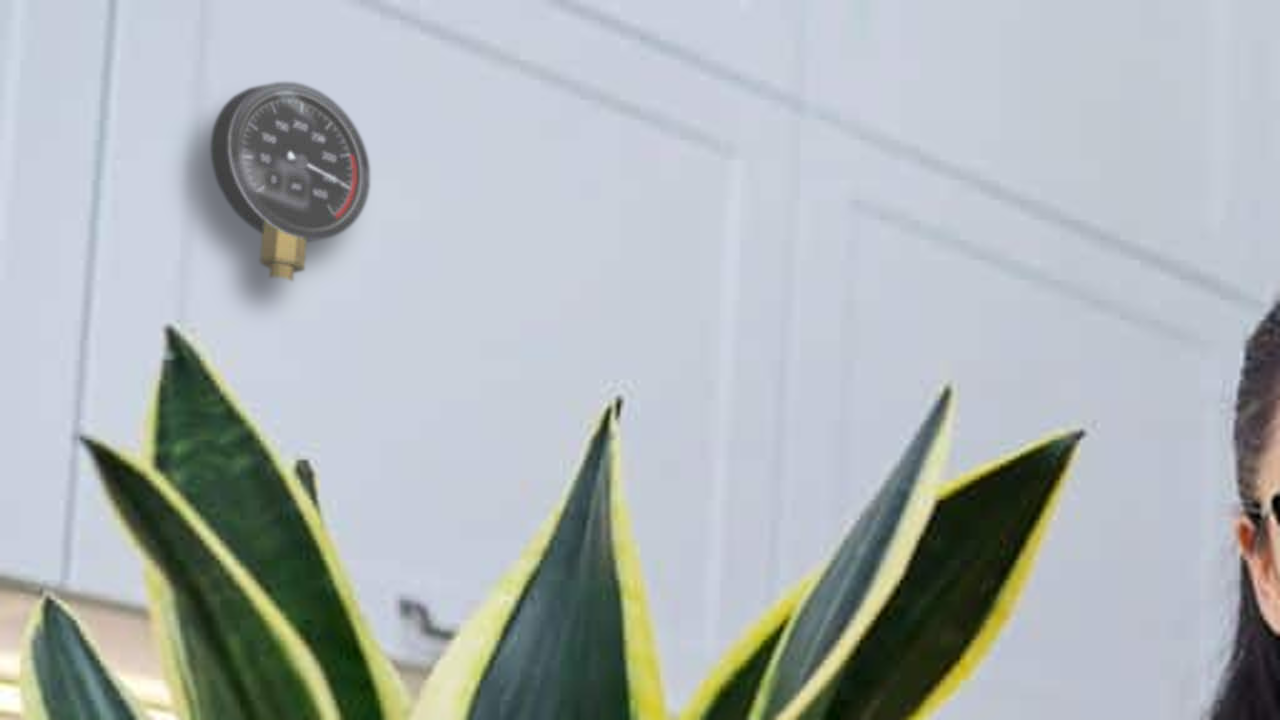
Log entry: 350
